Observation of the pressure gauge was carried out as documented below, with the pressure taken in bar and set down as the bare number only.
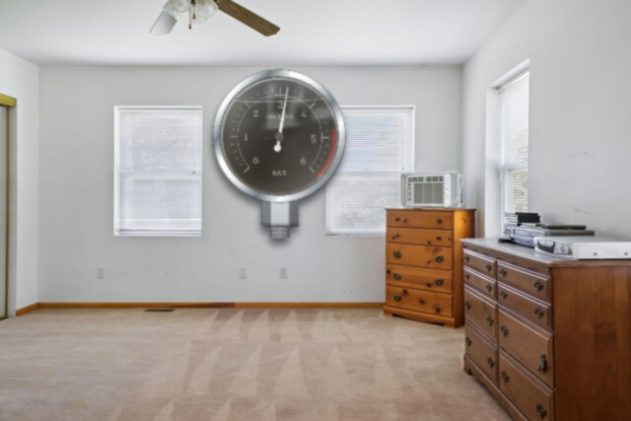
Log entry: 3.2
